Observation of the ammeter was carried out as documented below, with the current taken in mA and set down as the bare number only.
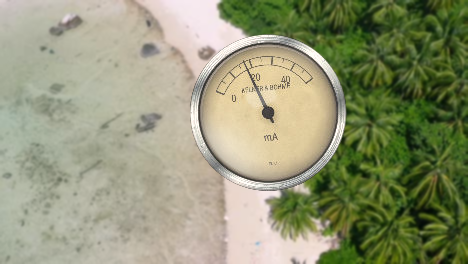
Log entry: 17.5
